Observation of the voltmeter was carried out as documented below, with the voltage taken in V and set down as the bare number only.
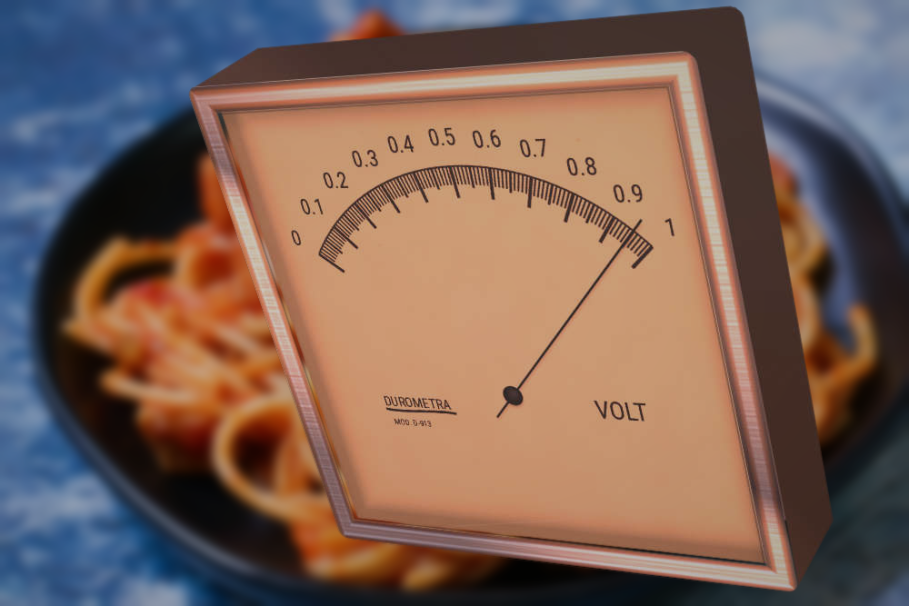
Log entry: 0.95
